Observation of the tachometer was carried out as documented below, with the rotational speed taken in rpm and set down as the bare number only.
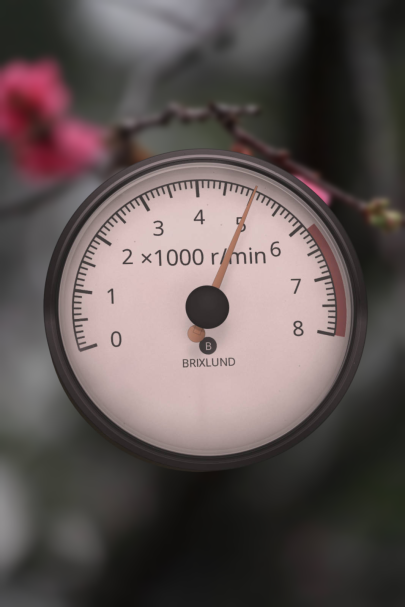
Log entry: 5000
